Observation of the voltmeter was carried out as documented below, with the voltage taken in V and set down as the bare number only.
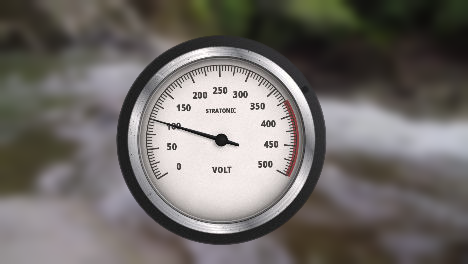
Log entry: 100
